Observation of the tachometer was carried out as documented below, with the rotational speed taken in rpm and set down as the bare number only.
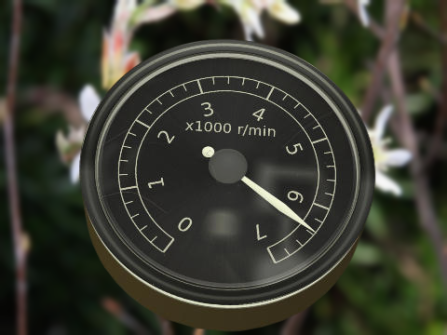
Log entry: 6400
